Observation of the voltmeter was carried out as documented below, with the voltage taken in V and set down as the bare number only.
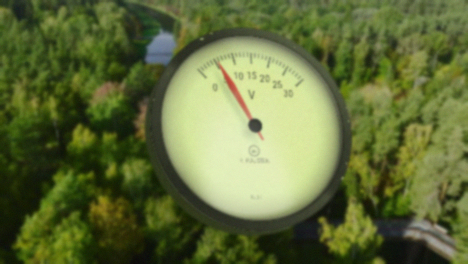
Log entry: 5
